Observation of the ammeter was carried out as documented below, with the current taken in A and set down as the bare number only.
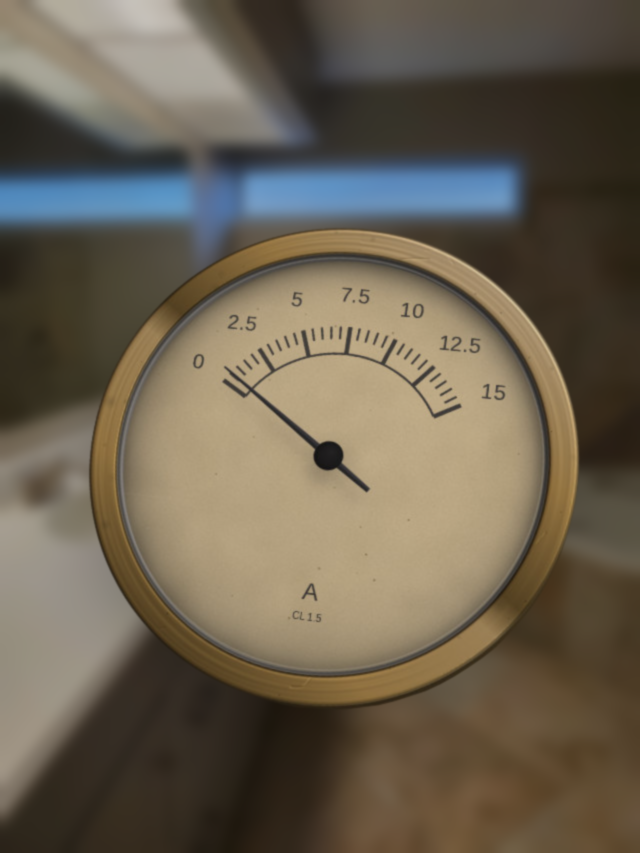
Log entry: 0.5
